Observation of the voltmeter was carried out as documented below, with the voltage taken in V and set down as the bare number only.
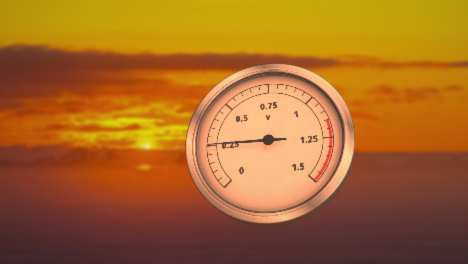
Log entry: 0.25
